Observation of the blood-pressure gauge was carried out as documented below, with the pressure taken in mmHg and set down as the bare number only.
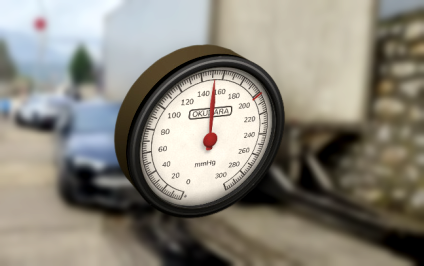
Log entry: 150
